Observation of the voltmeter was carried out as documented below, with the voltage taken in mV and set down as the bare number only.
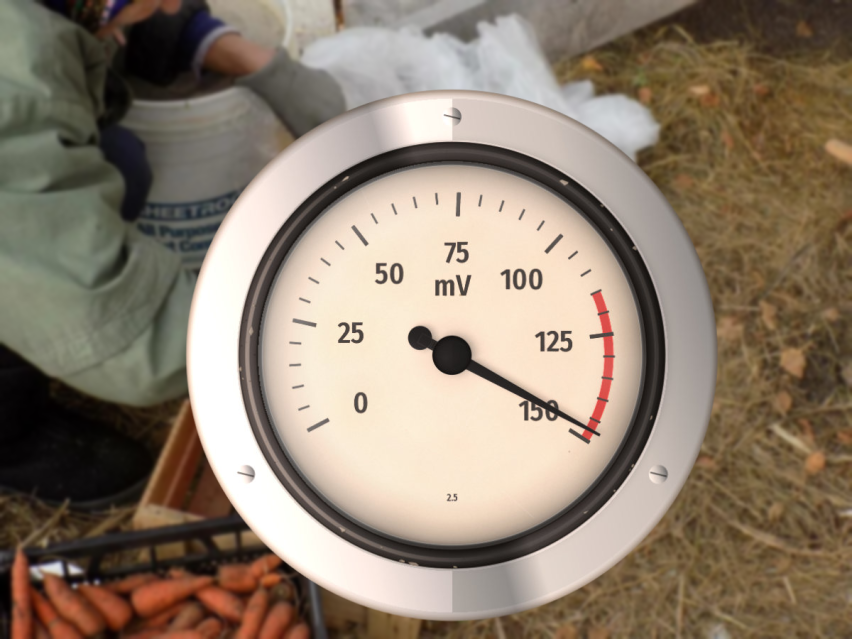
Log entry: 147.5
